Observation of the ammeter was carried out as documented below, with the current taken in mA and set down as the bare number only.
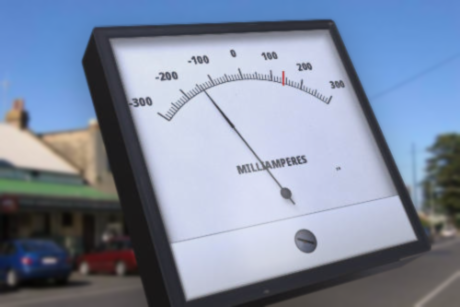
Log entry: -150
